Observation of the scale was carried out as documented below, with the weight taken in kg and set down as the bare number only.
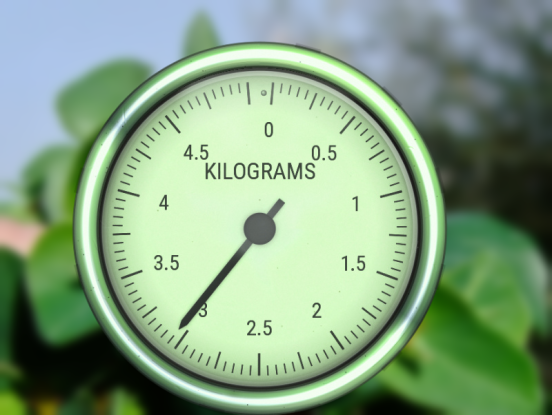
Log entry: 3.05
